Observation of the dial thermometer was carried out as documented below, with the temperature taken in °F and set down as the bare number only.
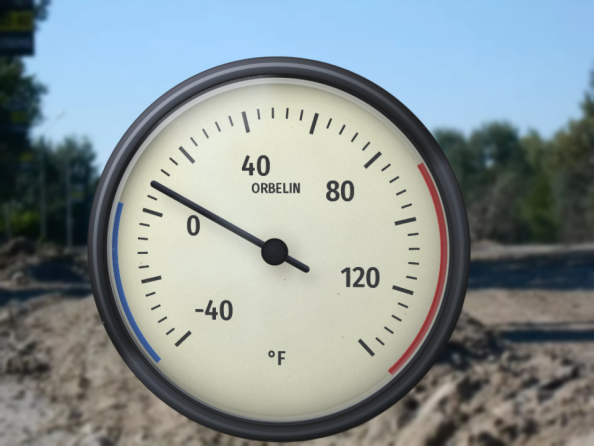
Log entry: 8
